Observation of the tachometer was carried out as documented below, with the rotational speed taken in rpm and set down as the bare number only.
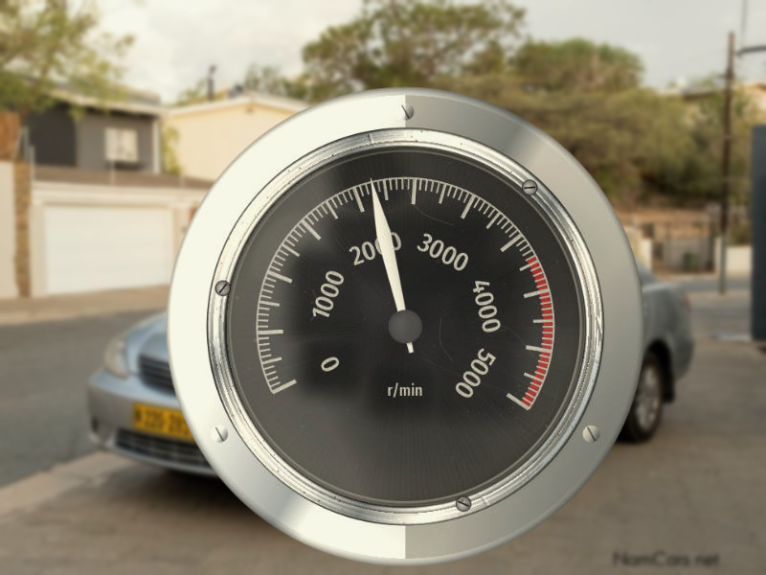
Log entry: 2150
